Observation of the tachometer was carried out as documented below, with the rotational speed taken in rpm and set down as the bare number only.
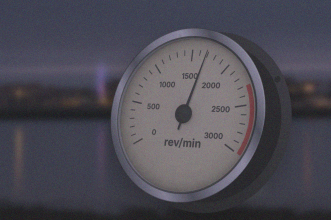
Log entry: 1700
